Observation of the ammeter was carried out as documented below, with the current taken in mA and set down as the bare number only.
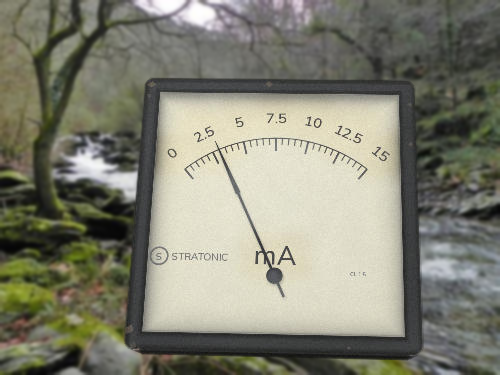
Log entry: 3
